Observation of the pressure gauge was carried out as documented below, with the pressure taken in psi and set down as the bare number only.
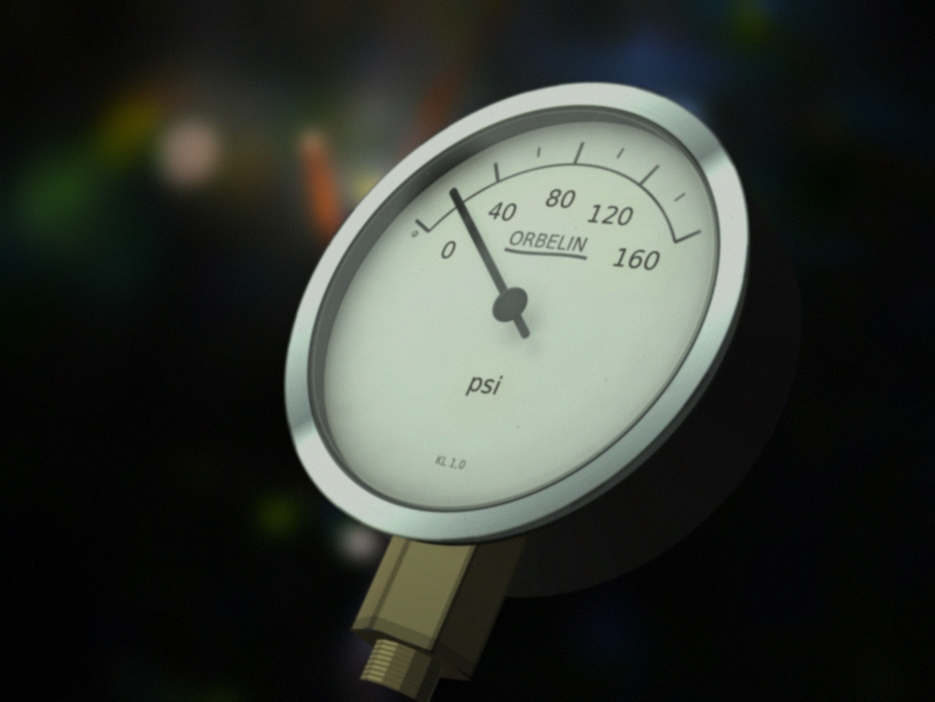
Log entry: 20
